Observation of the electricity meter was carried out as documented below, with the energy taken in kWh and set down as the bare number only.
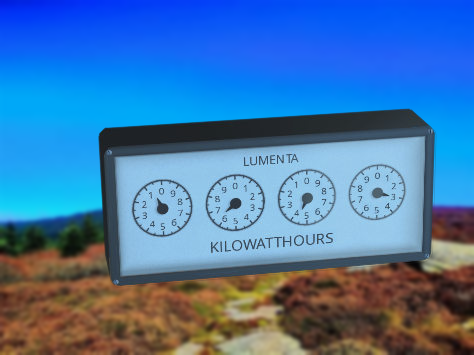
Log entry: 643
